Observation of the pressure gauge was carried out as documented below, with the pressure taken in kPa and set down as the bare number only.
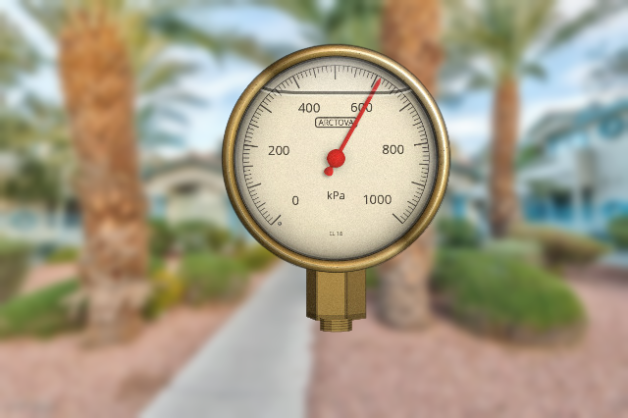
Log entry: 610
